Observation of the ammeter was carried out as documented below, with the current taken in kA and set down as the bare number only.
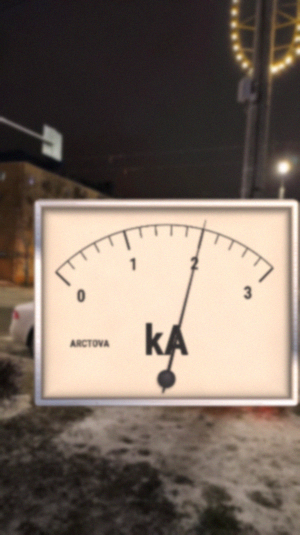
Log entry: 2
